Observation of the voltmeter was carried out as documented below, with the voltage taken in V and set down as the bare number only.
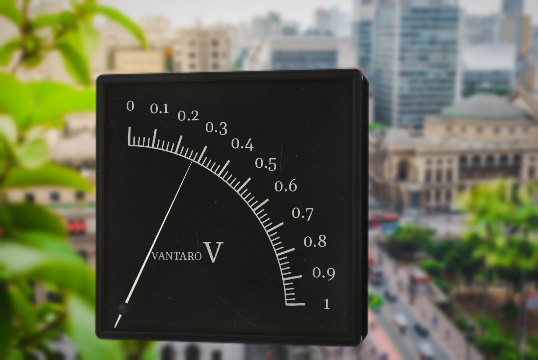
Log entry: 0.28
